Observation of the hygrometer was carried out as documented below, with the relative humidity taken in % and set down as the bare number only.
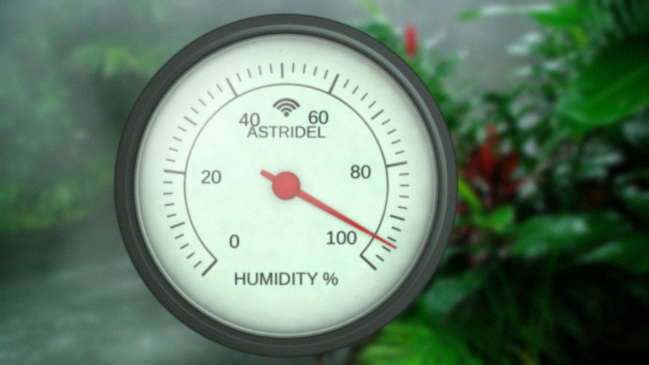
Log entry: 95
